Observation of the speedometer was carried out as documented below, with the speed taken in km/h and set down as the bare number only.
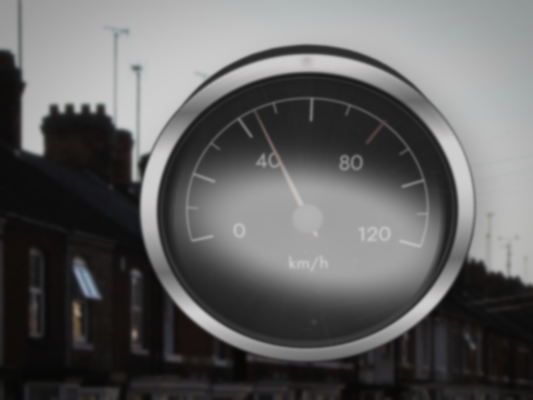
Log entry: 45
